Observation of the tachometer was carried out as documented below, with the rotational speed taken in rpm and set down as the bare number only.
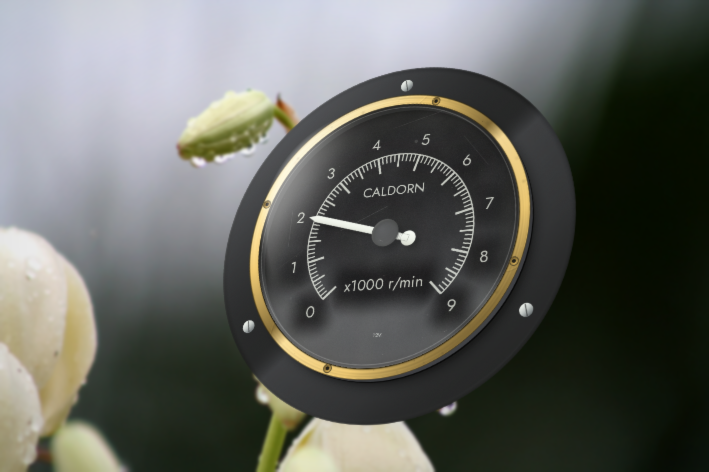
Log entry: 2000
